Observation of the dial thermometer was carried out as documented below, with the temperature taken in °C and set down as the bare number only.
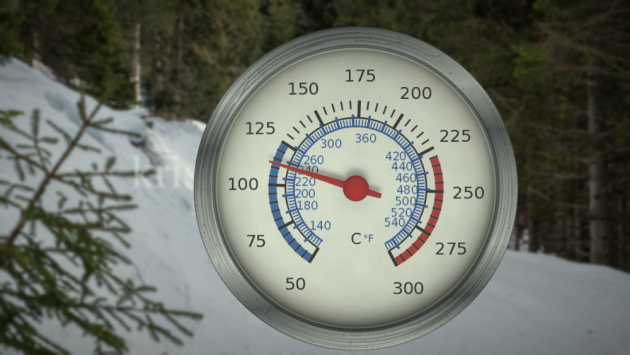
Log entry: 112.5
